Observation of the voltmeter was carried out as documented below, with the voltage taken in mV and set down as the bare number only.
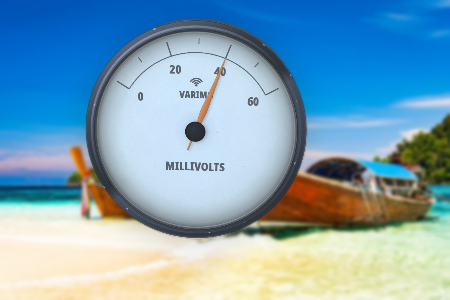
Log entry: 40
